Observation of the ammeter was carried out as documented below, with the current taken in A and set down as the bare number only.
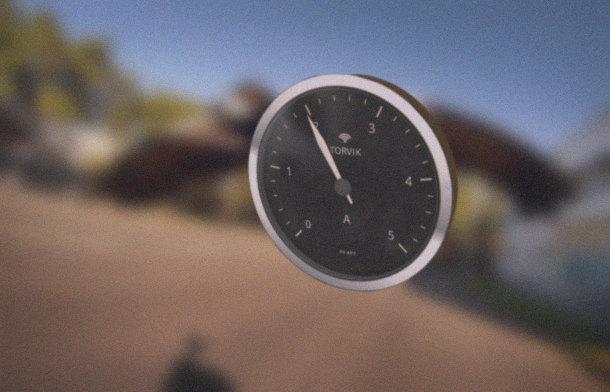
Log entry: 2
